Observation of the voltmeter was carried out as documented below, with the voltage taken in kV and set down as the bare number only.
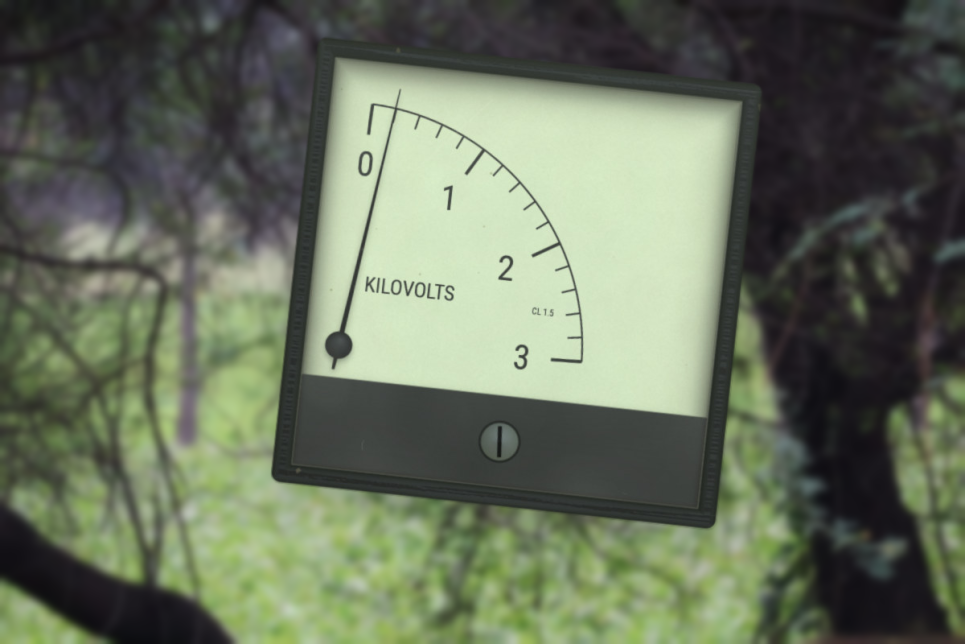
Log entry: 0.2
